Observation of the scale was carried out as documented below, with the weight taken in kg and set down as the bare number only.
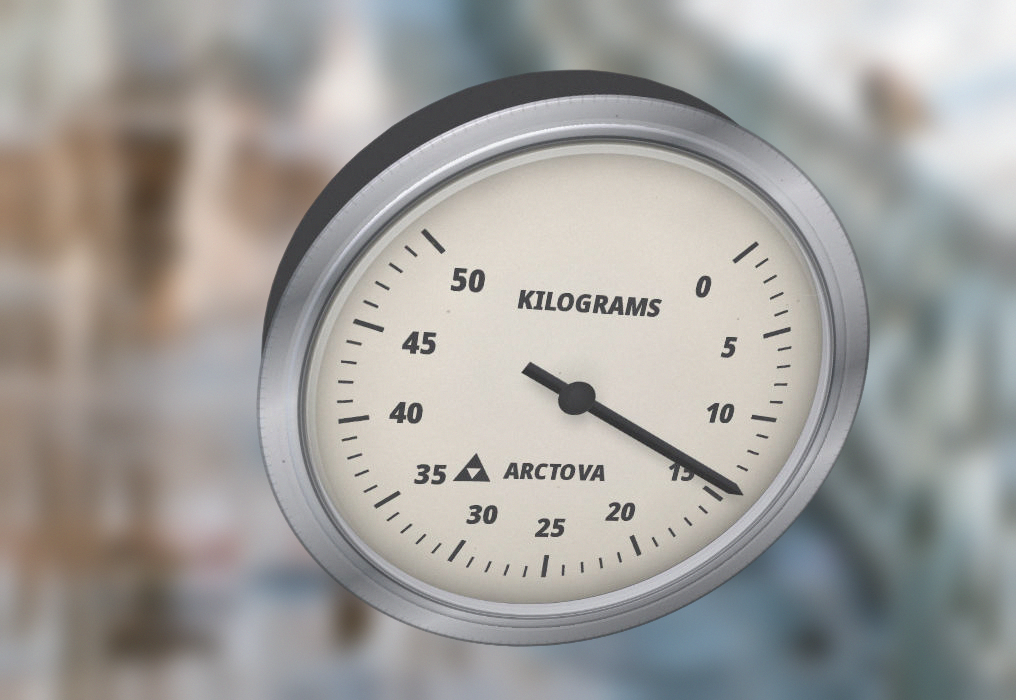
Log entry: 14
